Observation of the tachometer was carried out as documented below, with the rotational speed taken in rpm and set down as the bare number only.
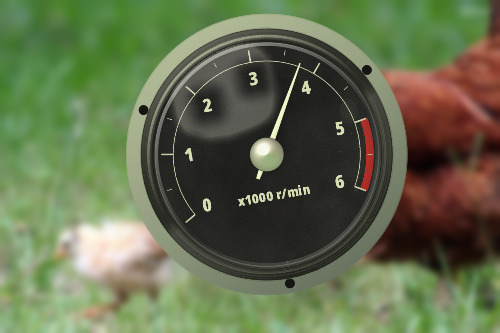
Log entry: 3750
